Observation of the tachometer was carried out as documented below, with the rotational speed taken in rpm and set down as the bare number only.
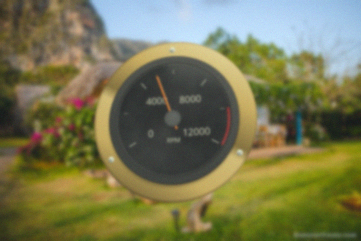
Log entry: 5000
